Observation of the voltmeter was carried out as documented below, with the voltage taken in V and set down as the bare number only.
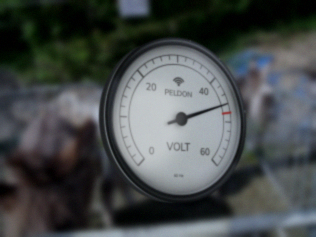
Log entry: 46
